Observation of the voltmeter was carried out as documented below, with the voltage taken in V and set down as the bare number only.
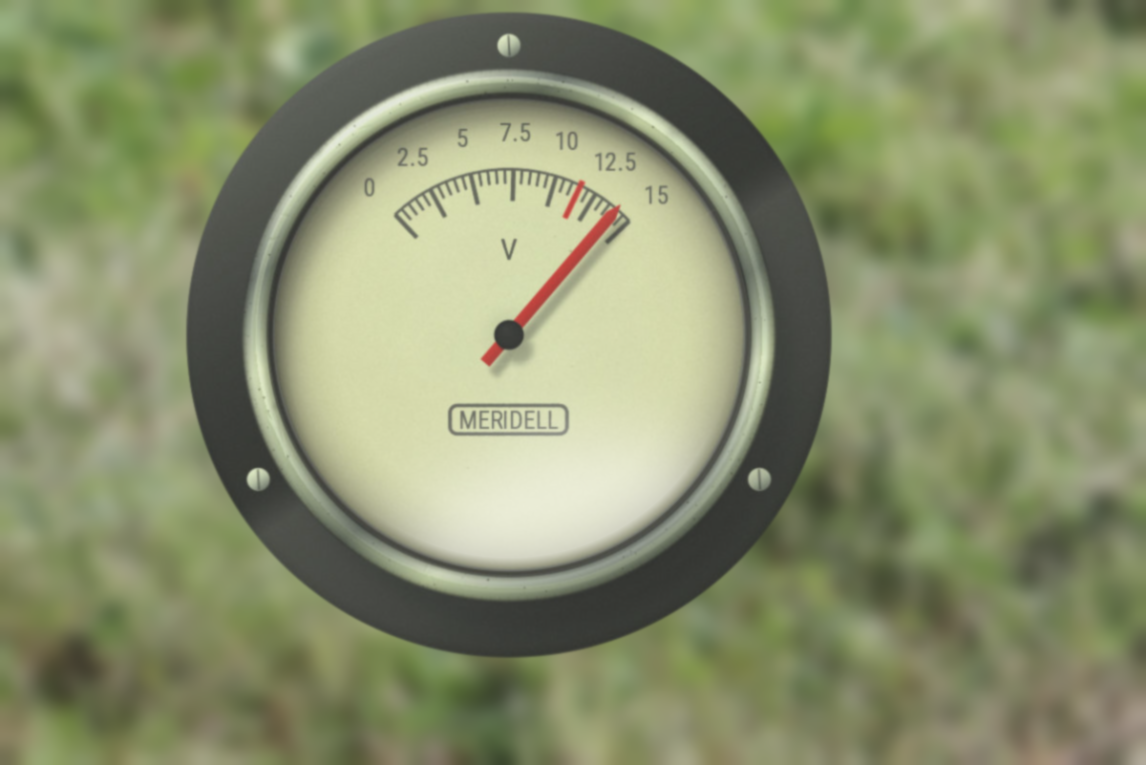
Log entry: 14
